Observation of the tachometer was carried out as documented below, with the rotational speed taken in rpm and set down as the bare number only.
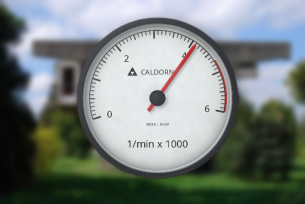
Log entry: 4100
